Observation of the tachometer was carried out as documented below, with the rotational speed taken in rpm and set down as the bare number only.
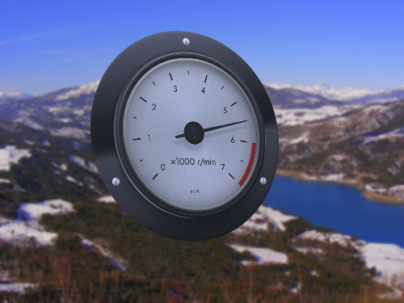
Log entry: 5500
